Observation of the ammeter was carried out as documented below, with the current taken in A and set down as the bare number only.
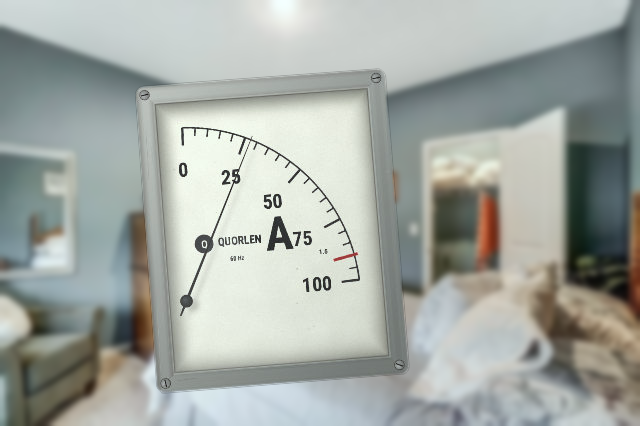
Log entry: 27.5
